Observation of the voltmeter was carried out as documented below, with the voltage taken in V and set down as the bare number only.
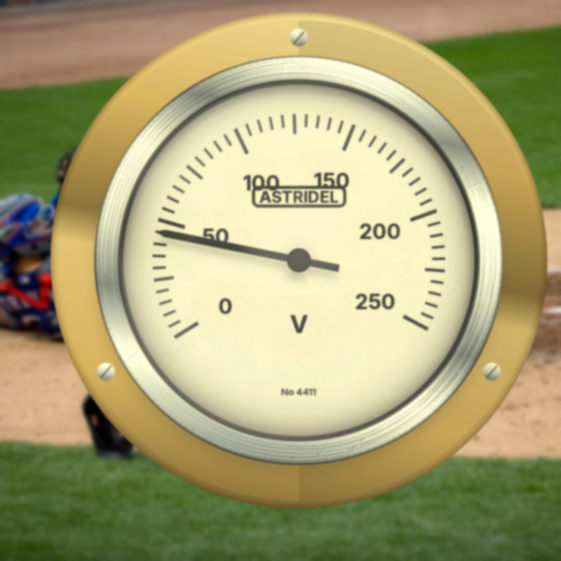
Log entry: 45
